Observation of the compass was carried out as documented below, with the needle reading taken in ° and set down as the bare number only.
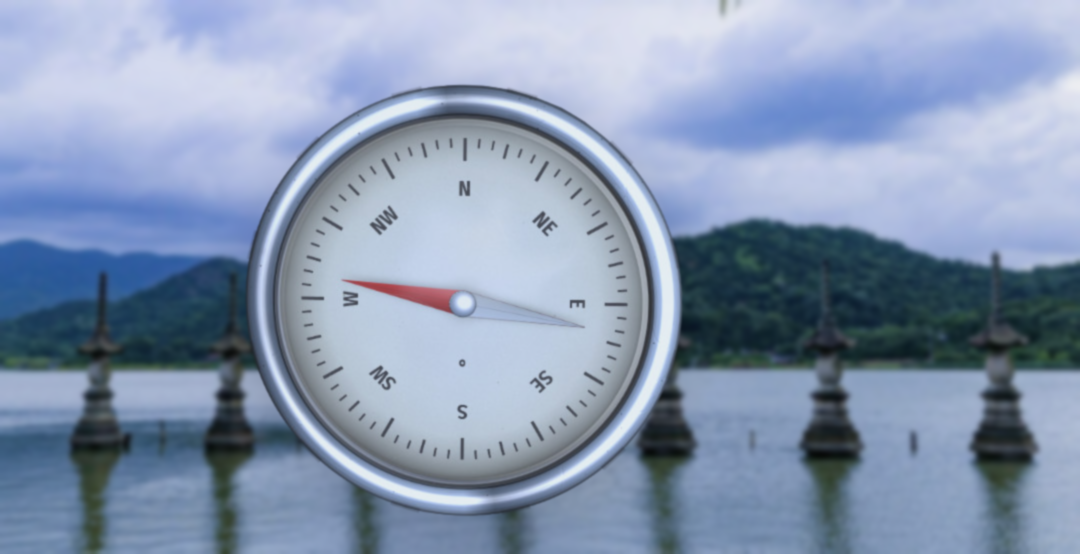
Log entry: 280
